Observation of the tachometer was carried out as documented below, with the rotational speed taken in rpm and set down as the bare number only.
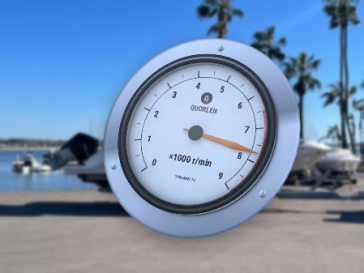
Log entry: 7750
